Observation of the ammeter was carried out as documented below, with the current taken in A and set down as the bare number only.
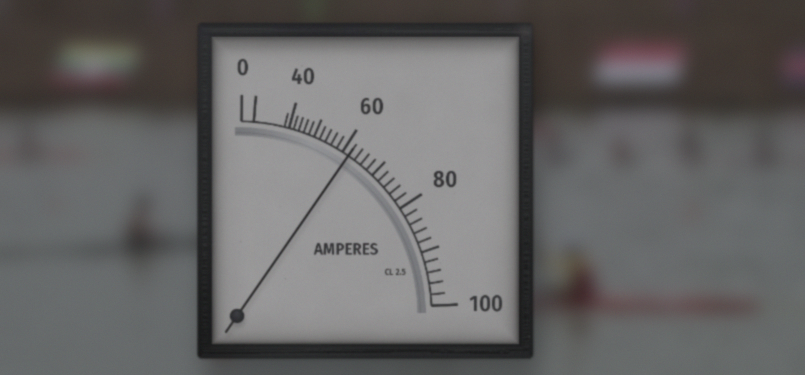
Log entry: 62
